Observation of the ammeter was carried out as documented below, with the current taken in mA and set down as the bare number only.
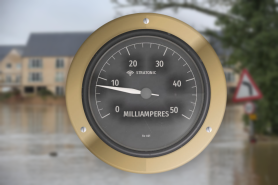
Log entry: 8
